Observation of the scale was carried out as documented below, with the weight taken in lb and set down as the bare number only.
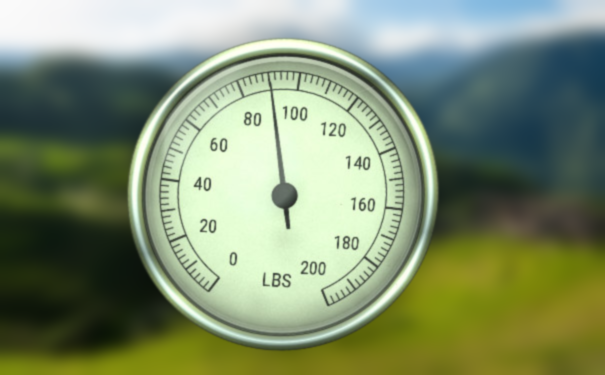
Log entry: 90
